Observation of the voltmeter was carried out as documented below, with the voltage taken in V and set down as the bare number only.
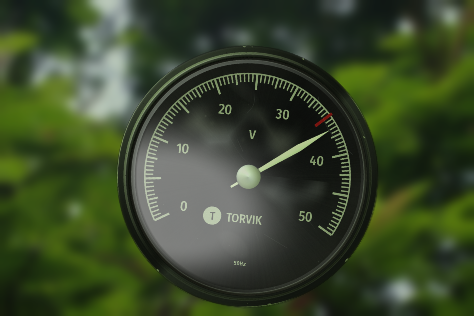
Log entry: 36.5
